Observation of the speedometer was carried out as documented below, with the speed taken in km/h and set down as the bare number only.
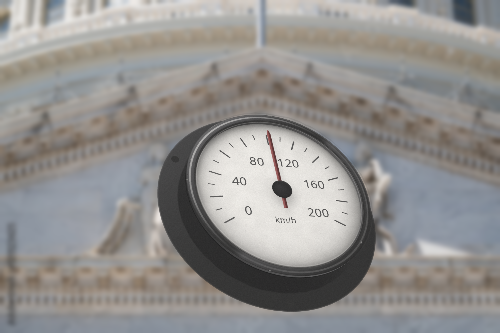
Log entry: 100
